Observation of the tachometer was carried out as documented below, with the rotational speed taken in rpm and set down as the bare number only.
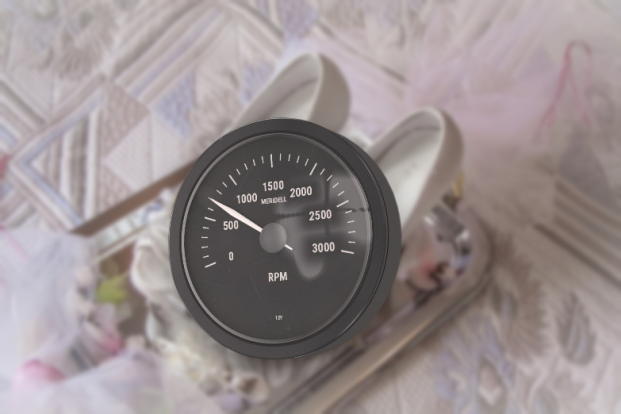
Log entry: 700
